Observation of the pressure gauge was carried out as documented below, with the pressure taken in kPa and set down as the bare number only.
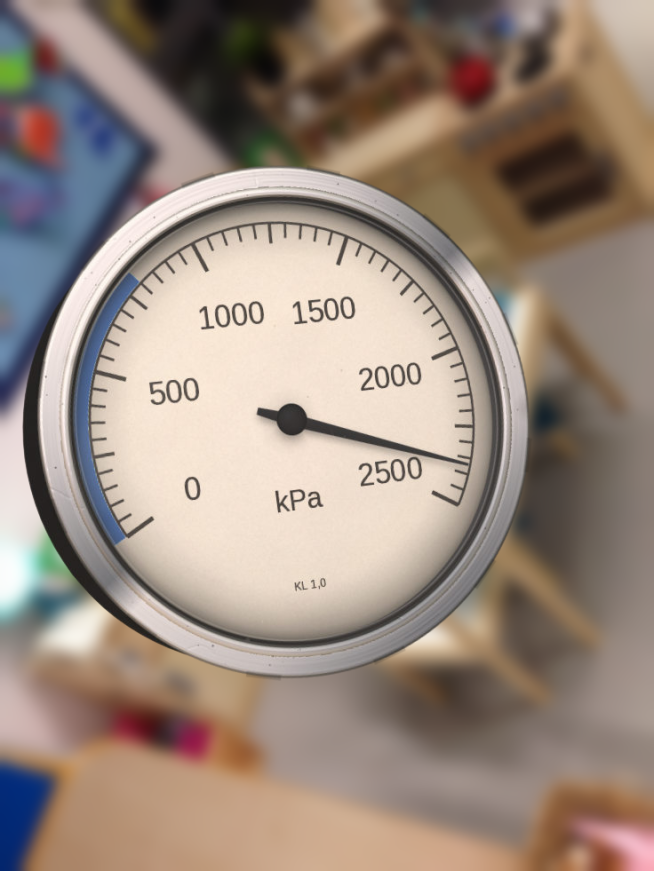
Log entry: 2375
